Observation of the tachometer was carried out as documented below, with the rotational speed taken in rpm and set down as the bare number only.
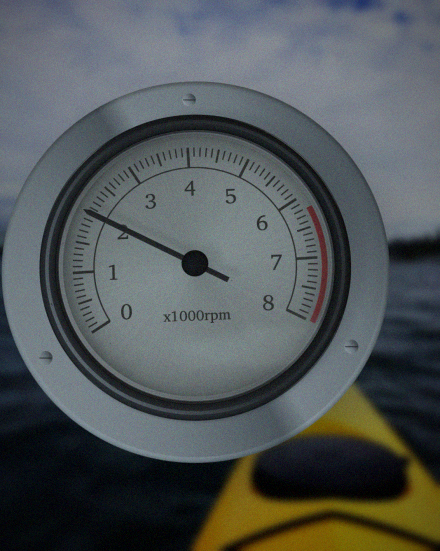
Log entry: 2000
